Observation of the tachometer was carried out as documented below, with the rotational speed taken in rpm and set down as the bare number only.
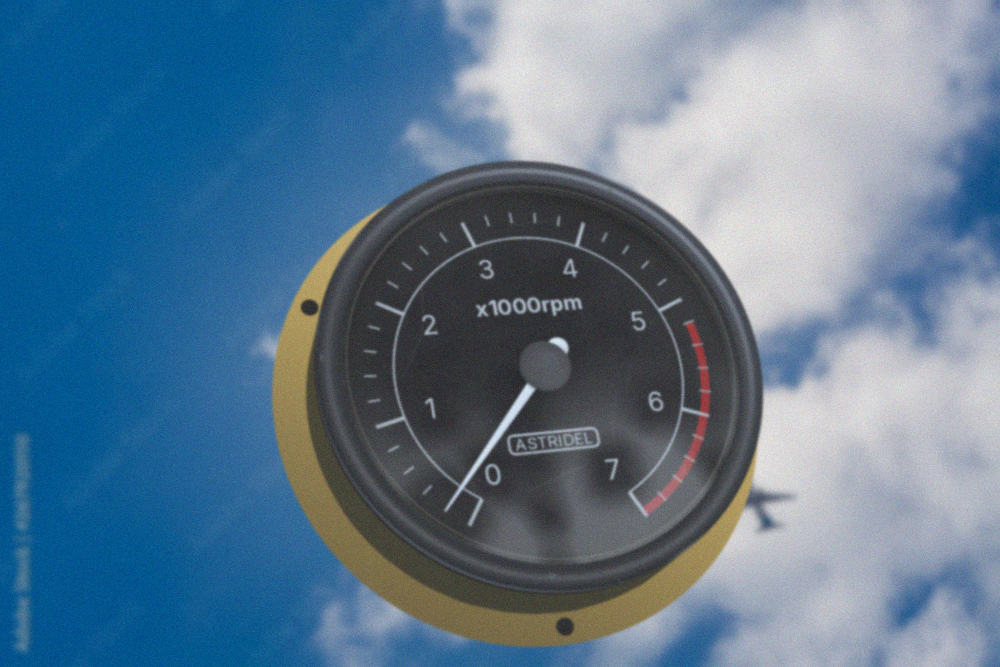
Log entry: 200
